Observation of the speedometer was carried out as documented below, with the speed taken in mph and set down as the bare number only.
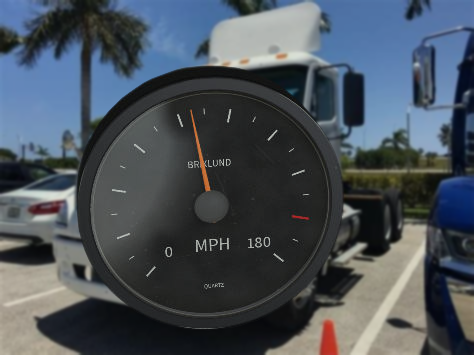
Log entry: 85
